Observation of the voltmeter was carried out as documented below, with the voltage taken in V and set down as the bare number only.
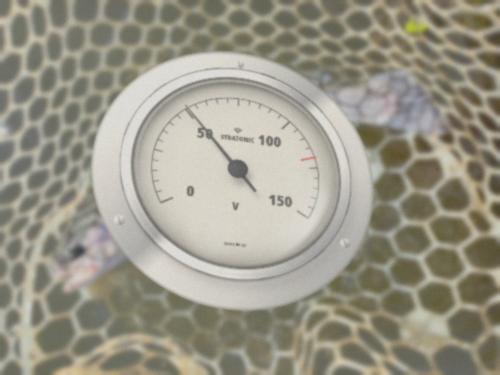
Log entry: 50
